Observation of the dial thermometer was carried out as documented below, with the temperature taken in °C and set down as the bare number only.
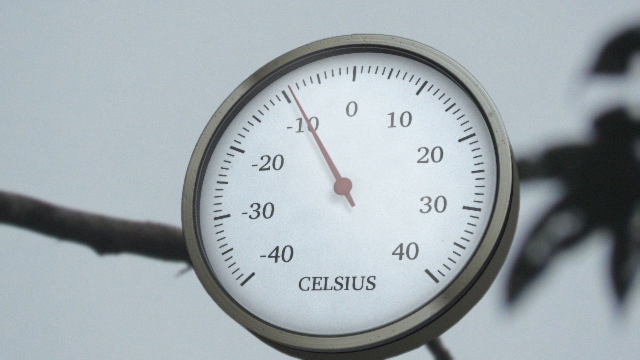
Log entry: -9
